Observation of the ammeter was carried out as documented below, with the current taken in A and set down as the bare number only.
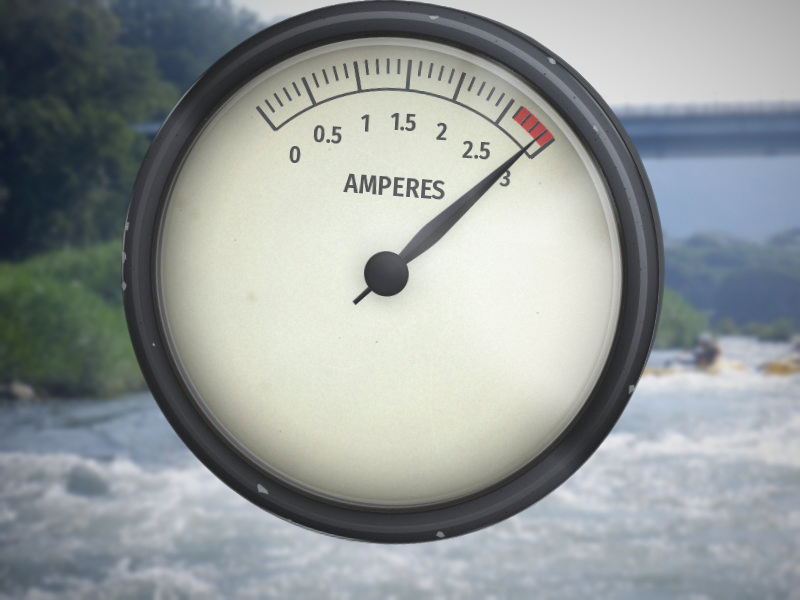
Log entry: 2.9
